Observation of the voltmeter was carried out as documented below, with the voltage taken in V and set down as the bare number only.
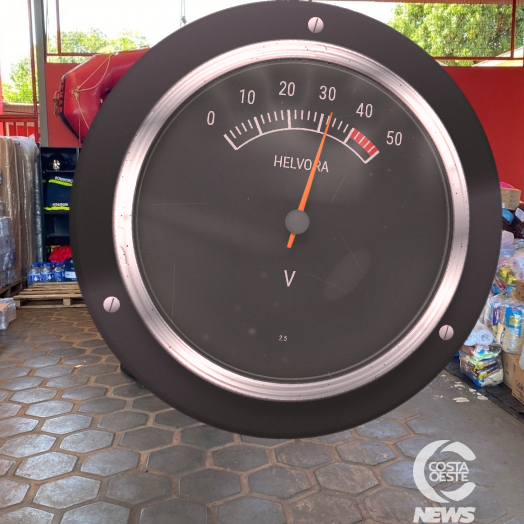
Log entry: 32
